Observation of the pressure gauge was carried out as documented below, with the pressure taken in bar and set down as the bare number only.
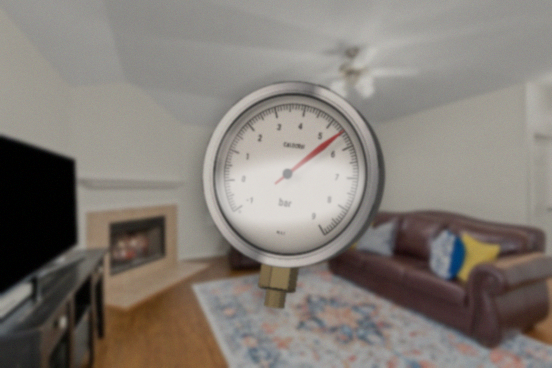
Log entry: 5.5
